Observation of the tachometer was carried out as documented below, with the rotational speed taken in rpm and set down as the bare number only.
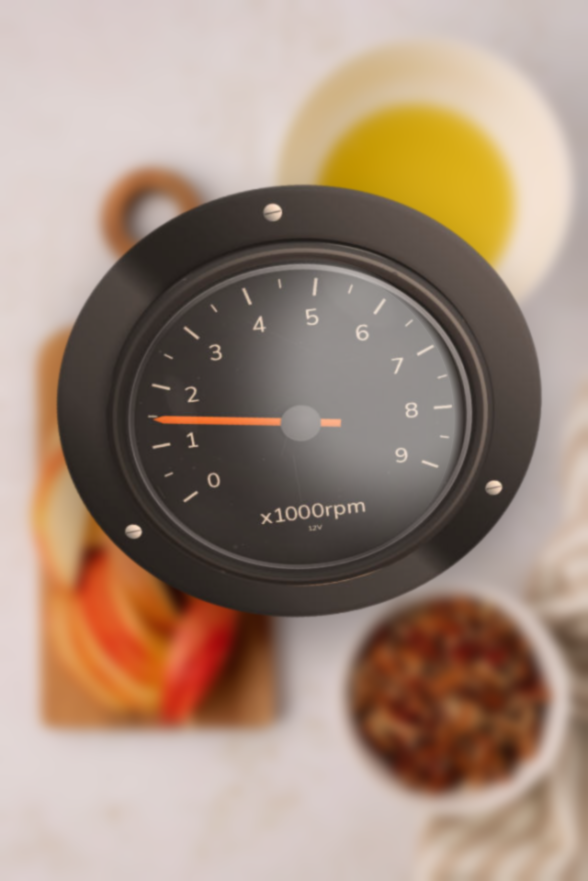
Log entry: 1500
